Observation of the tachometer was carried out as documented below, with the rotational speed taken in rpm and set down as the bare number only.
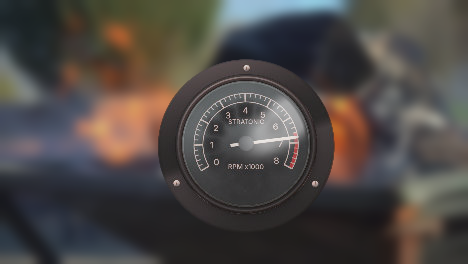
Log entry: 6800
